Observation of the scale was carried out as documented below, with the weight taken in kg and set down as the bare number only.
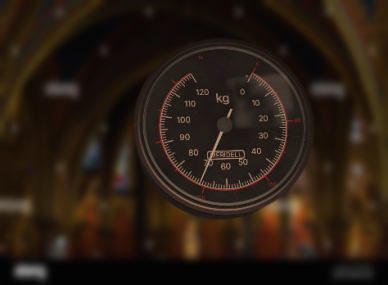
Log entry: 70
